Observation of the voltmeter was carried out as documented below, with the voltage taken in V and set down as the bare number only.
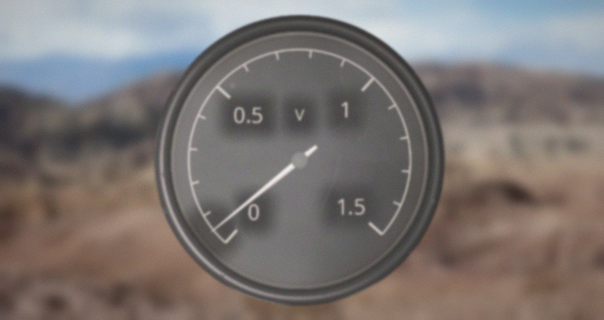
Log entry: 0.05
